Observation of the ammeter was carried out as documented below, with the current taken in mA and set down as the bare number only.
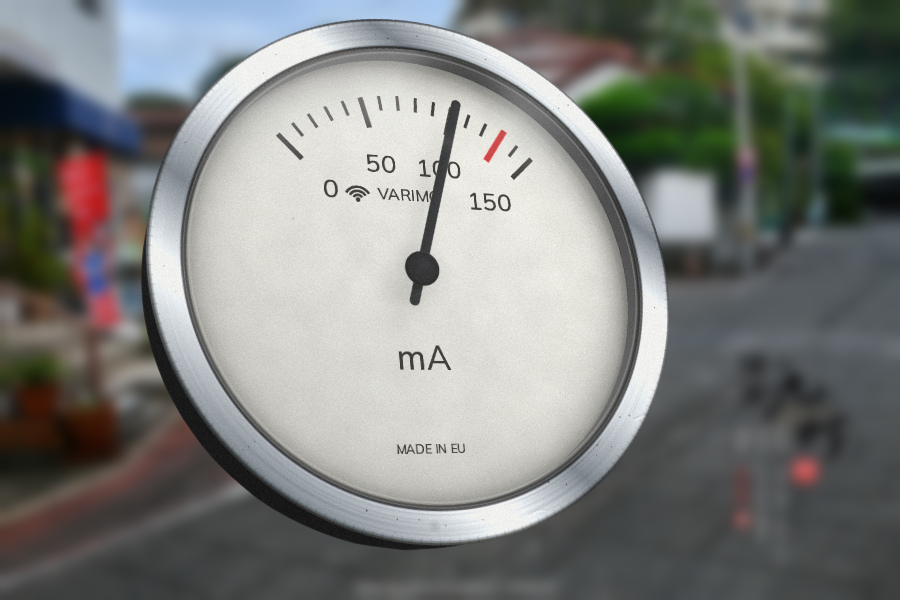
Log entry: 100
